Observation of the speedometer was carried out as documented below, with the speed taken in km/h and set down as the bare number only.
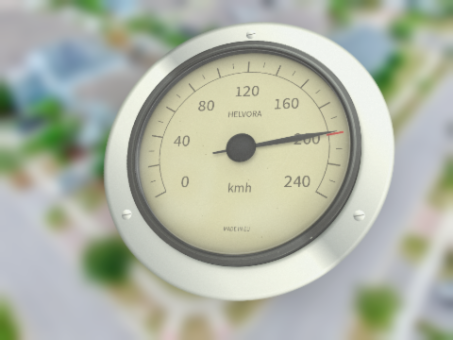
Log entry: 200
